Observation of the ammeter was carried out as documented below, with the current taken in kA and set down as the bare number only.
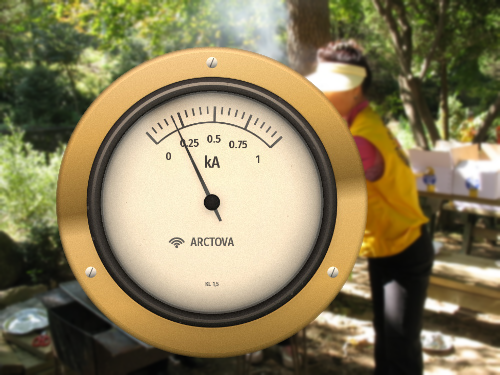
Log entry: 0.2
